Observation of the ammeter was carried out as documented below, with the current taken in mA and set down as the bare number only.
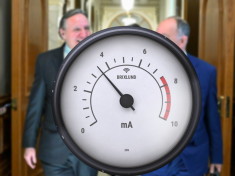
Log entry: 3.5
